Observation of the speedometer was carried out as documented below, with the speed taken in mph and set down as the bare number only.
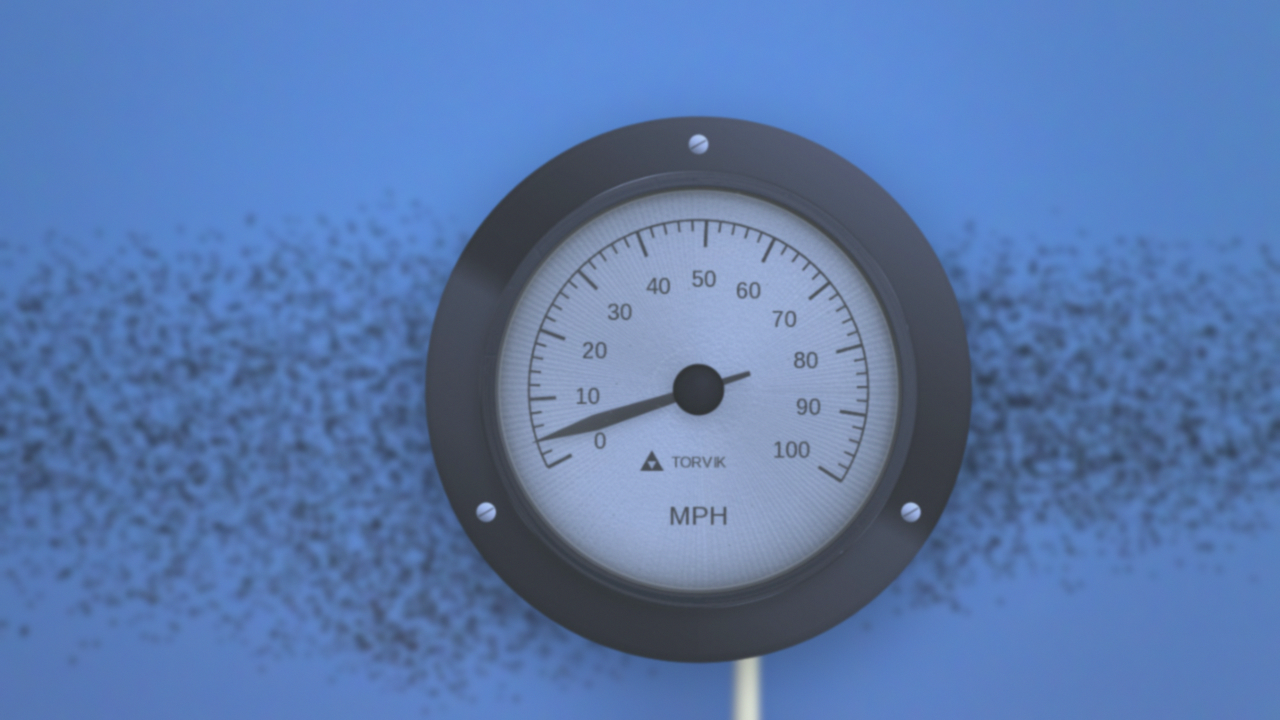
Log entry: 4
